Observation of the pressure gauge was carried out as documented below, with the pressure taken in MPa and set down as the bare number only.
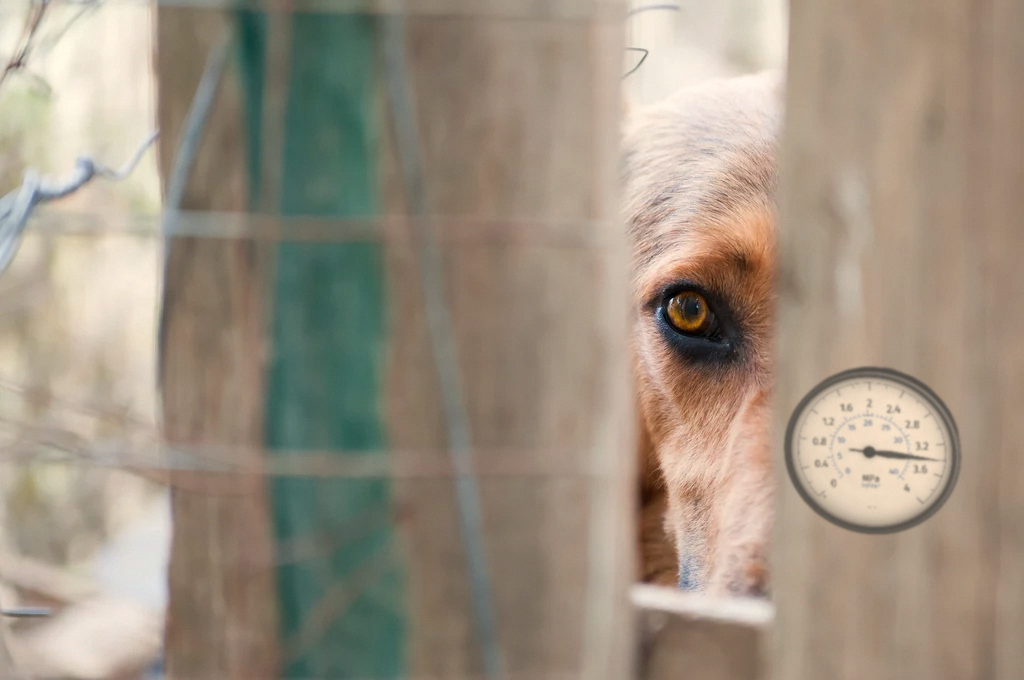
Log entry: 3.4
